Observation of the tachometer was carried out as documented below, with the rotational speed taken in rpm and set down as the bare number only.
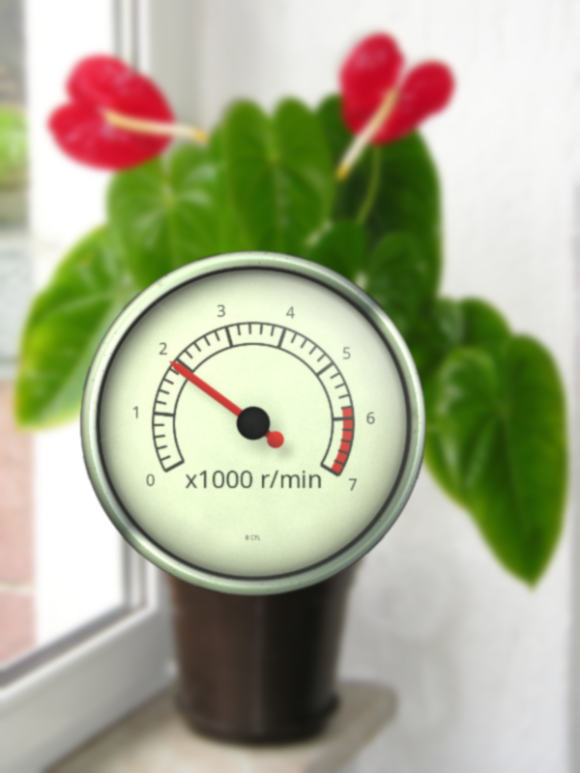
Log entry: 1900
